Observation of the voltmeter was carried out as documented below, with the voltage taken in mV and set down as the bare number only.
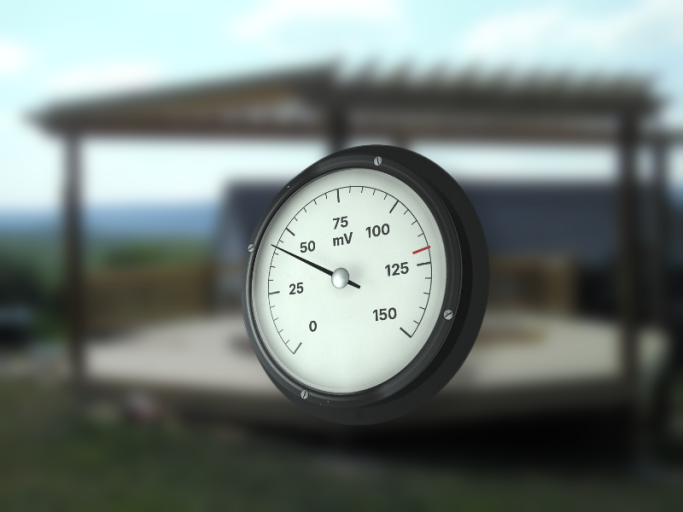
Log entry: 42.5
